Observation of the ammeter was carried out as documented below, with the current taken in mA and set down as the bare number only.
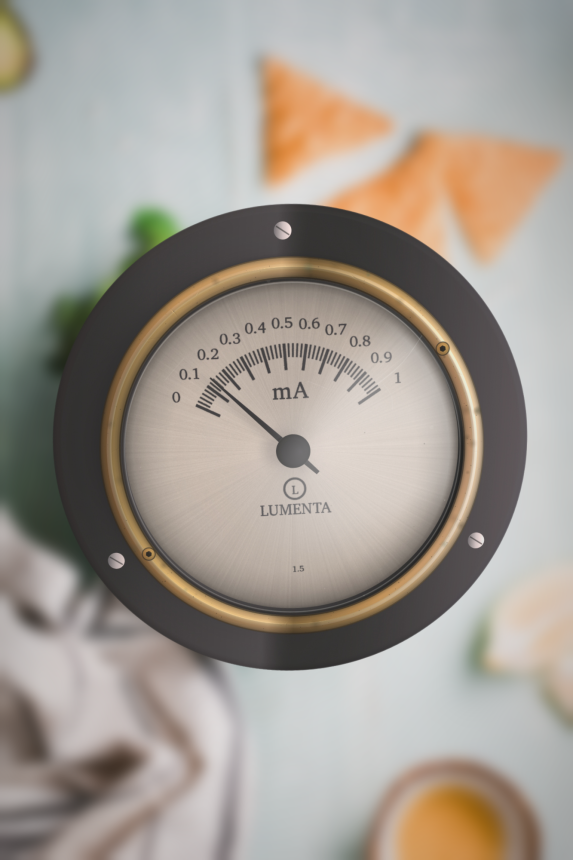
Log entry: 0.14
